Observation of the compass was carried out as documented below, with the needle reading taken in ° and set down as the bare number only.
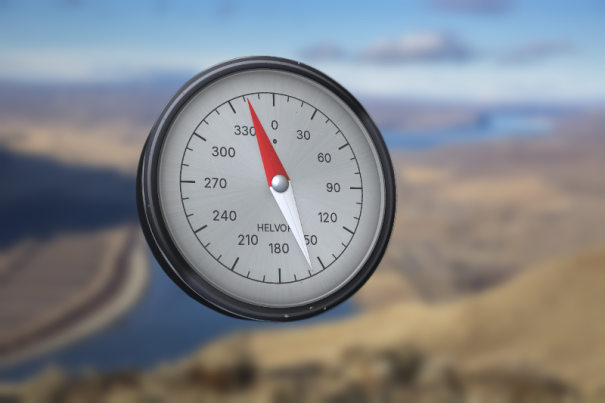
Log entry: 340
